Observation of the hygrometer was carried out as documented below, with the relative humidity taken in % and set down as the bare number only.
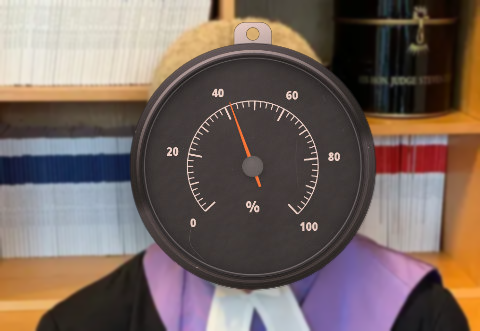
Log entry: 42
